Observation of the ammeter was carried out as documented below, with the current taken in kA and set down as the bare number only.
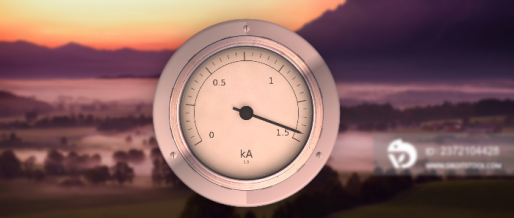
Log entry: 1.45
